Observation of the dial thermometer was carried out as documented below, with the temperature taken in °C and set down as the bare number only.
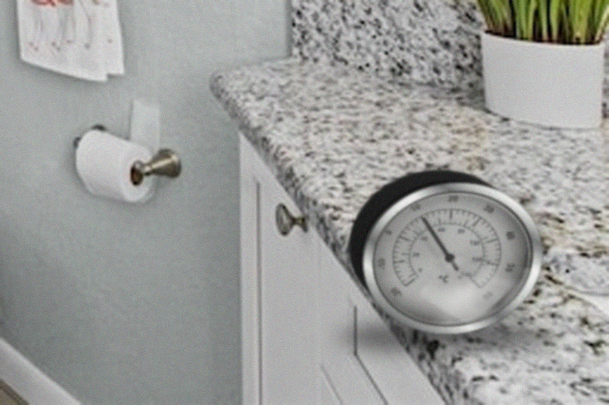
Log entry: 10
